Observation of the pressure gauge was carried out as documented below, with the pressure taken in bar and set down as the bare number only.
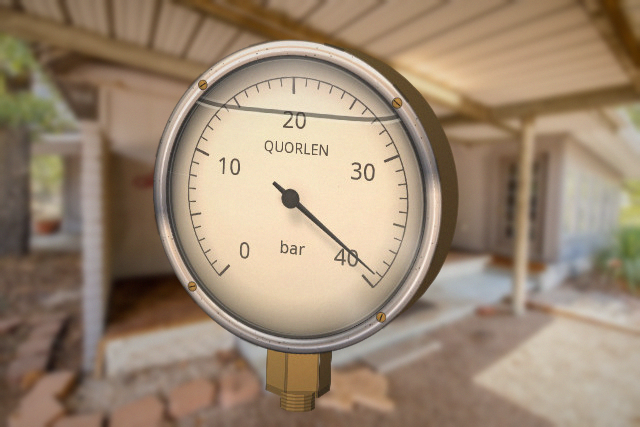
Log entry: 39
